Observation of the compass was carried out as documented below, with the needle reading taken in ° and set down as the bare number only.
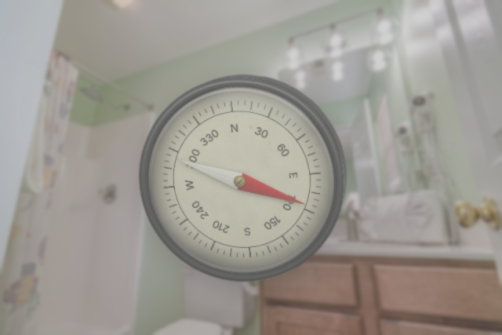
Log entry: 115
